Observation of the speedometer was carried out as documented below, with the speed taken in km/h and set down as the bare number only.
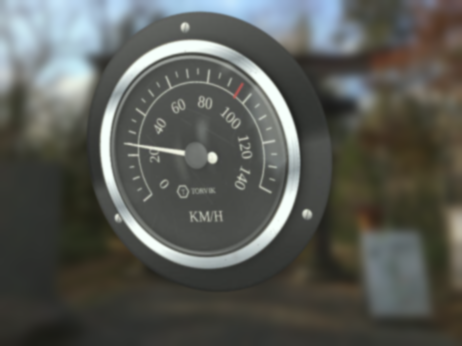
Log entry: 25
